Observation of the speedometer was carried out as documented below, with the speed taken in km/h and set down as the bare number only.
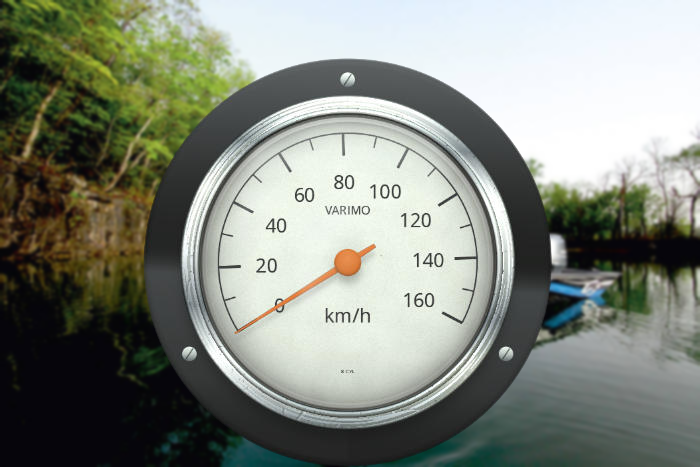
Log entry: 0
